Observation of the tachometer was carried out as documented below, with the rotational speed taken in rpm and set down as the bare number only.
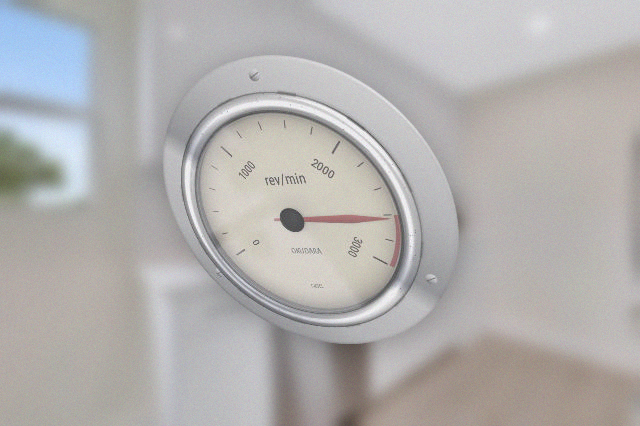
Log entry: 2600
